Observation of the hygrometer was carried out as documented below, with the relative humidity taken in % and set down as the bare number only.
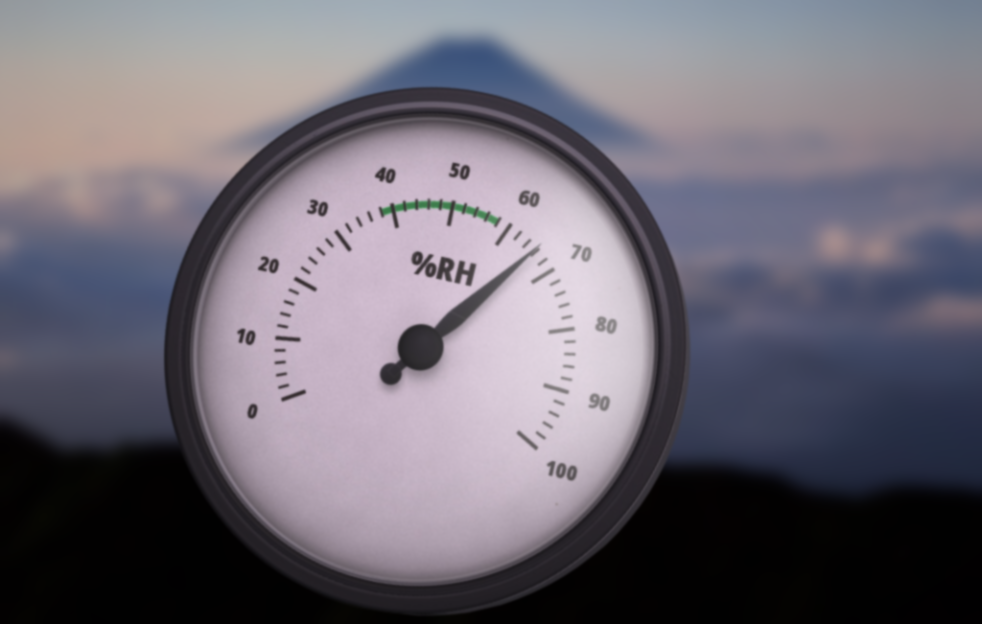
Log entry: 66
